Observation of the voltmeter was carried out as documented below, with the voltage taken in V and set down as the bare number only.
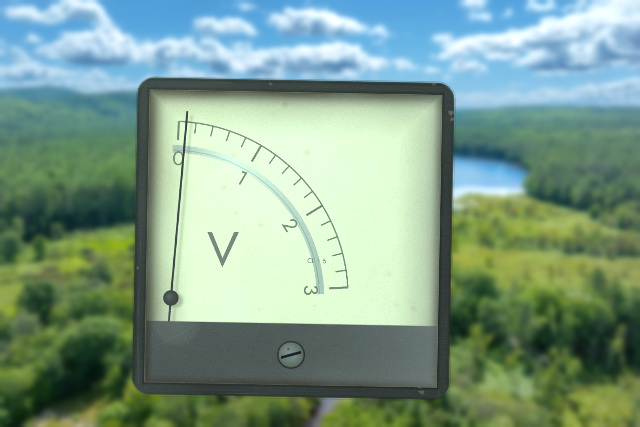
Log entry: 0.1
